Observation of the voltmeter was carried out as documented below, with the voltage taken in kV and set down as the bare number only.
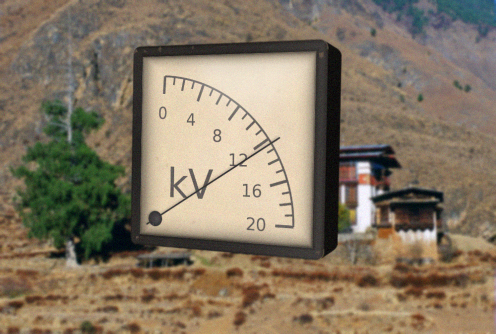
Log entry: 12.5
